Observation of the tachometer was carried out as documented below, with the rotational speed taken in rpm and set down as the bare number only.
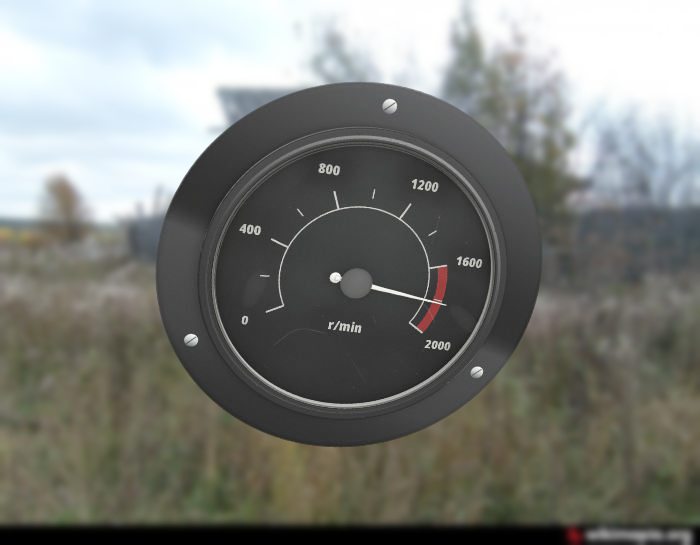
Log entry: 1800
